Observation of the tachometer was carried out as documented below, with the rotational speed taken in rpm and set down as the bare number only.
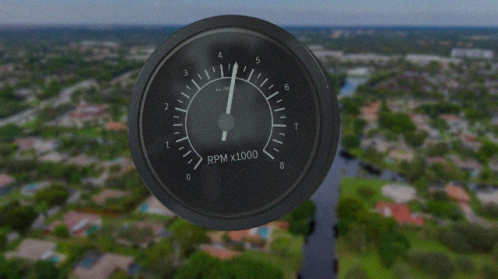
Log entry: 4500
